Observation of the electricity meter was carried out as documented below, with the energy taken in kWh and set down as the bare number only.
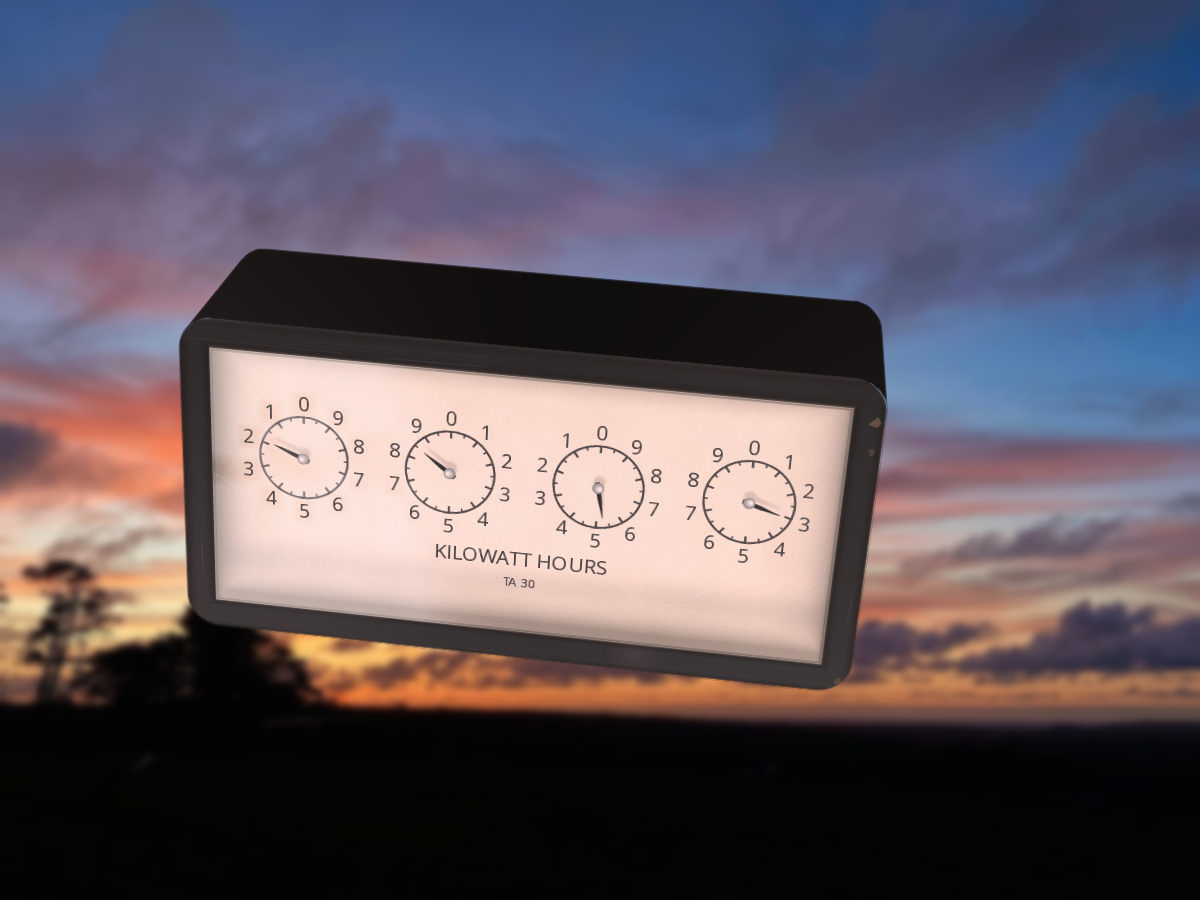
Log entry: 1853
